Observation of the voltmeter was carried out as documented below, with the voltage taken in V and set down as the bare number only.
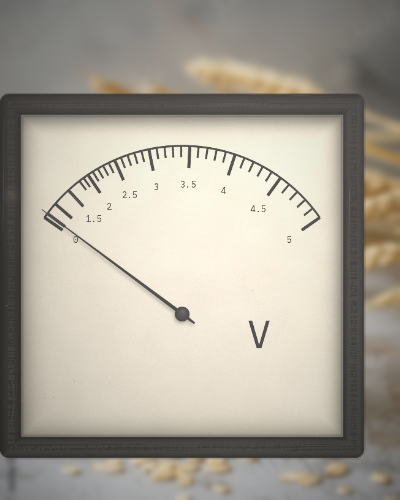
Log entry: 0.5
